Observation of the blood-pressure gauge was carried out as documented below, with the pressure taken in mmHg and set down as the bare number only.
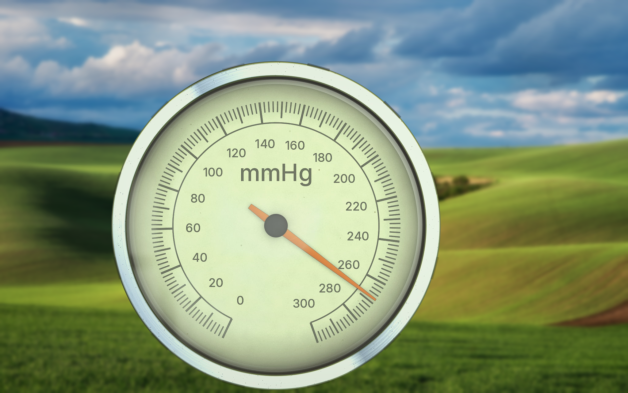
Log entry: 268
